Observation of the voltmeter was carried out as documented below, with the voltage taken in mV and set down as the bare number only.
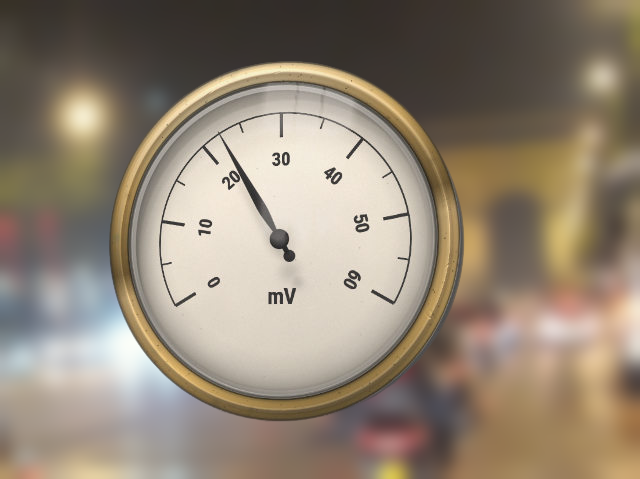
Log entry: 22.5
